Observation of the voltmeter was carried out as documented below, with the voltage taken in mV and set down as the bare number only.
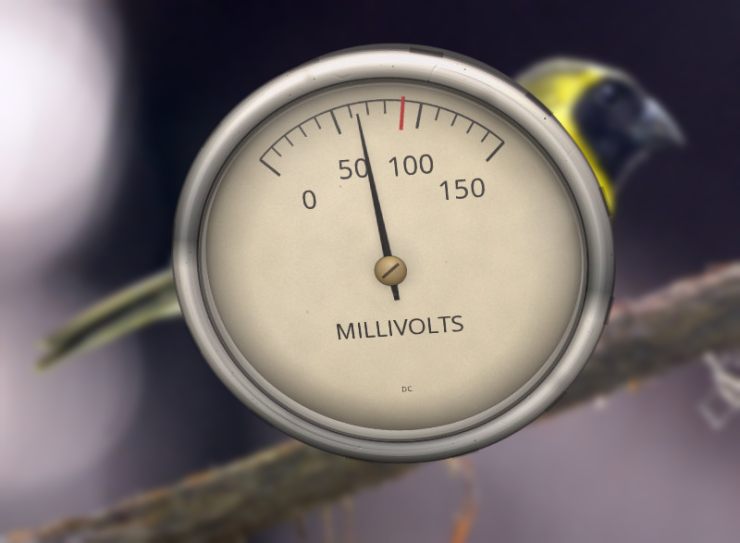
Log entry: 65
